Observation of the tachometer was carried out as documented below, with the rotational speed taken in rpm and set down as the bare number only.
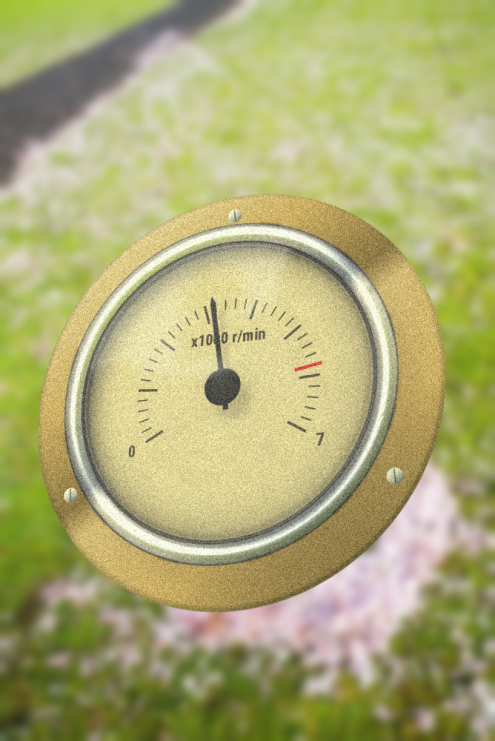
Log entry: 3200
